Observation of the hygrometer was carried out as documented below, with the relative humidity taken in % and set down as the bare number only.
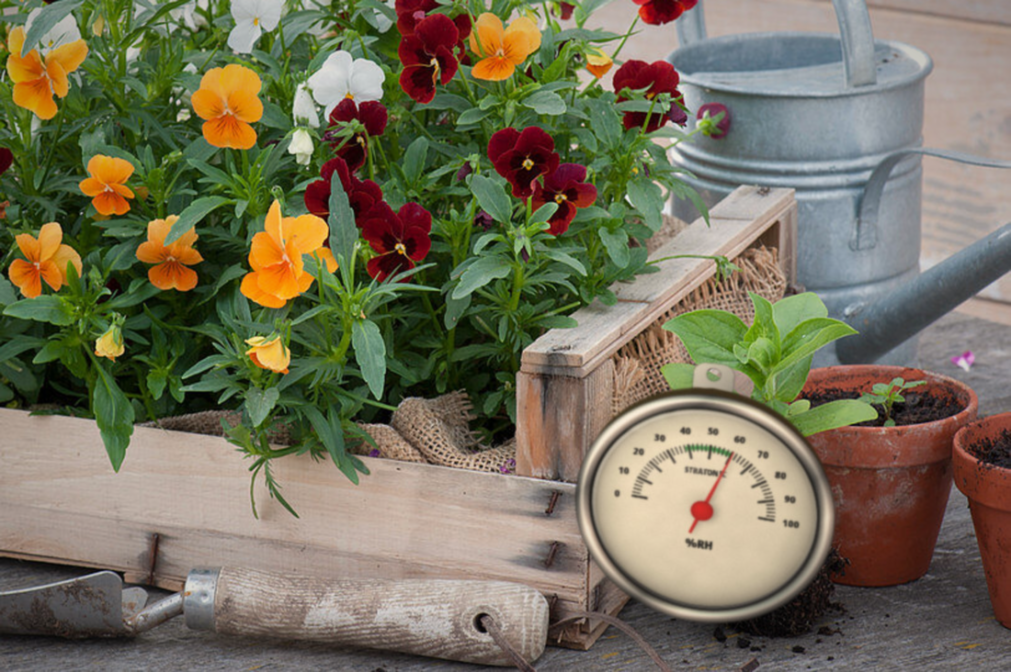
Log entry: 60
